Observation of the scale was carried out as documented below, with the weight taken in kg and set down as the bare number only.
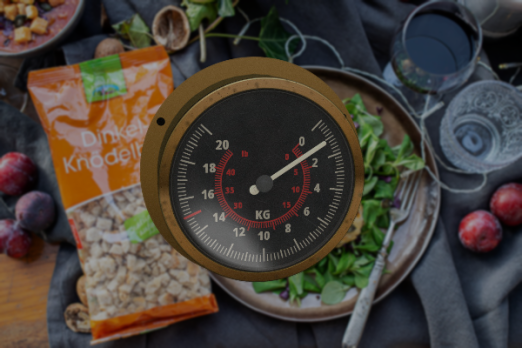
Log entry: 1
